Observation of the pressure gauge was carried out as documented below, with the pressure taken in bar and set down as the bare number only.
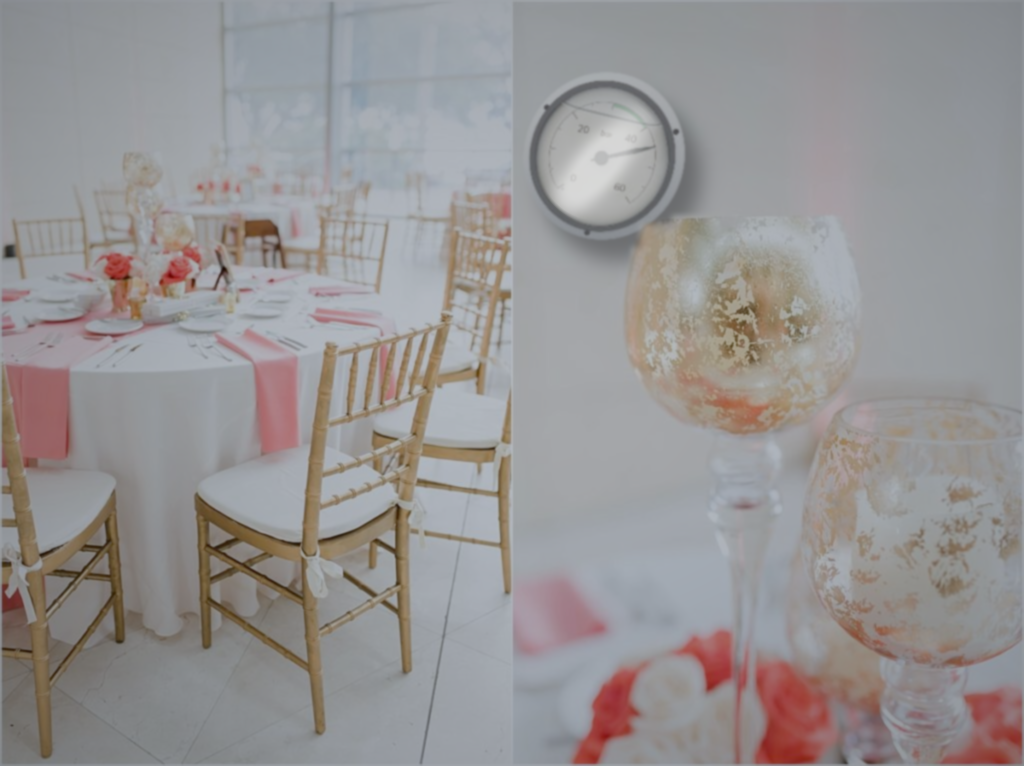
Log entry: 45
